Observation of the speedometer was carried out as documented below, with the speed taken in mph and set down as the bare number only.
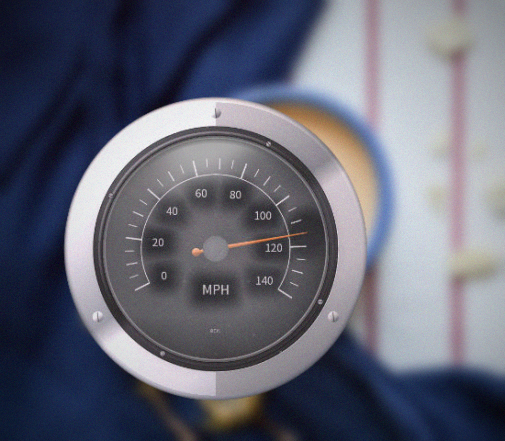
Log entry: 115
